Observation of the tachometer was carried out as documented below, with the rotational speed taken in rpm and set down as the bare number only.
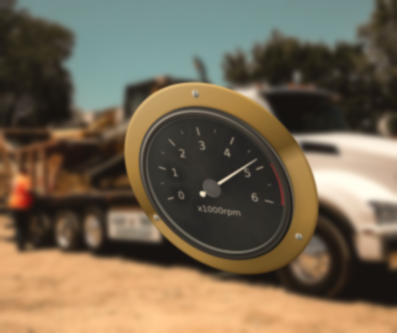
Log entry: 4750
